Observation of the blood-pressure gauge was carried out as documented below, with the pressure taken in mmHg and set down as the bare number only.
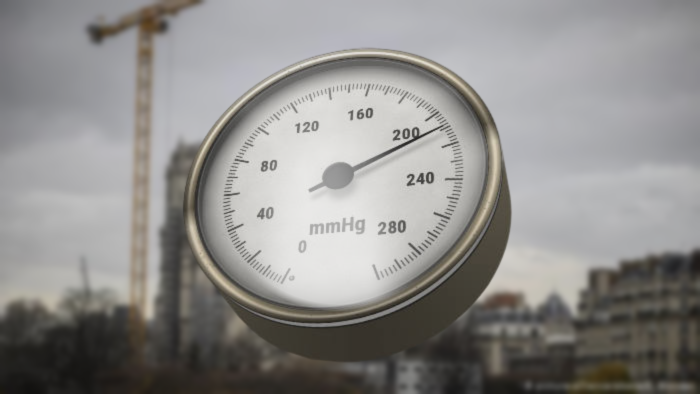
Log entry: 210
